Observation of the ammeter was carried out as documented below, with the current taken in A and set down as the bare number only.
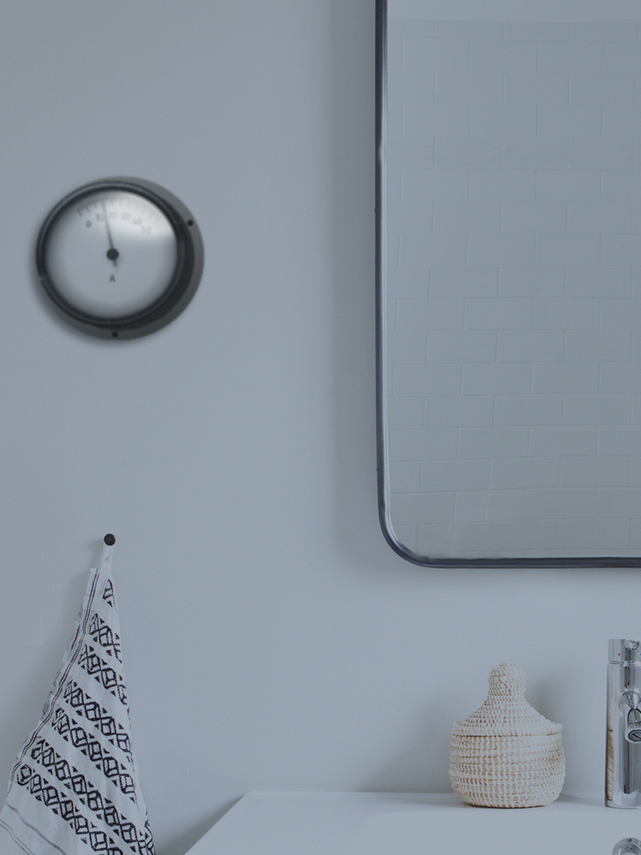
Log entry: 15
